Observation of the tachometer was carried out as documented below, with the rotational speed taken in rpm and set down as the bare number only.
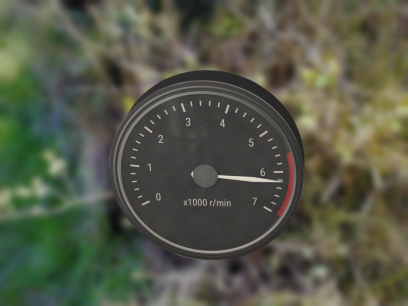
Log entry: 6200
